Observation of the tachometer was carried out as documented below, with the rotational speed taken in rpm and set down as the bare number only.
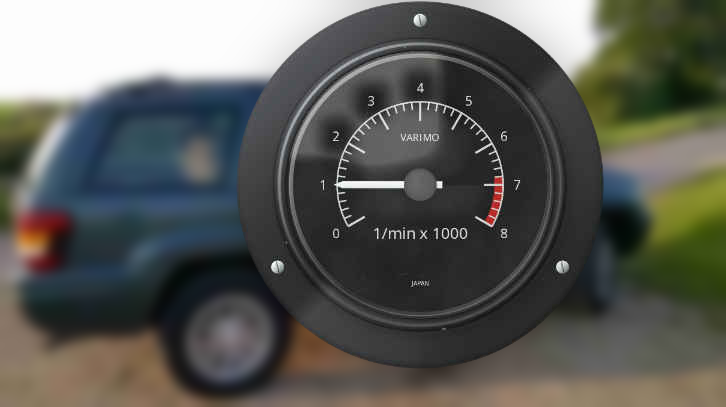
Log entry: 1000
